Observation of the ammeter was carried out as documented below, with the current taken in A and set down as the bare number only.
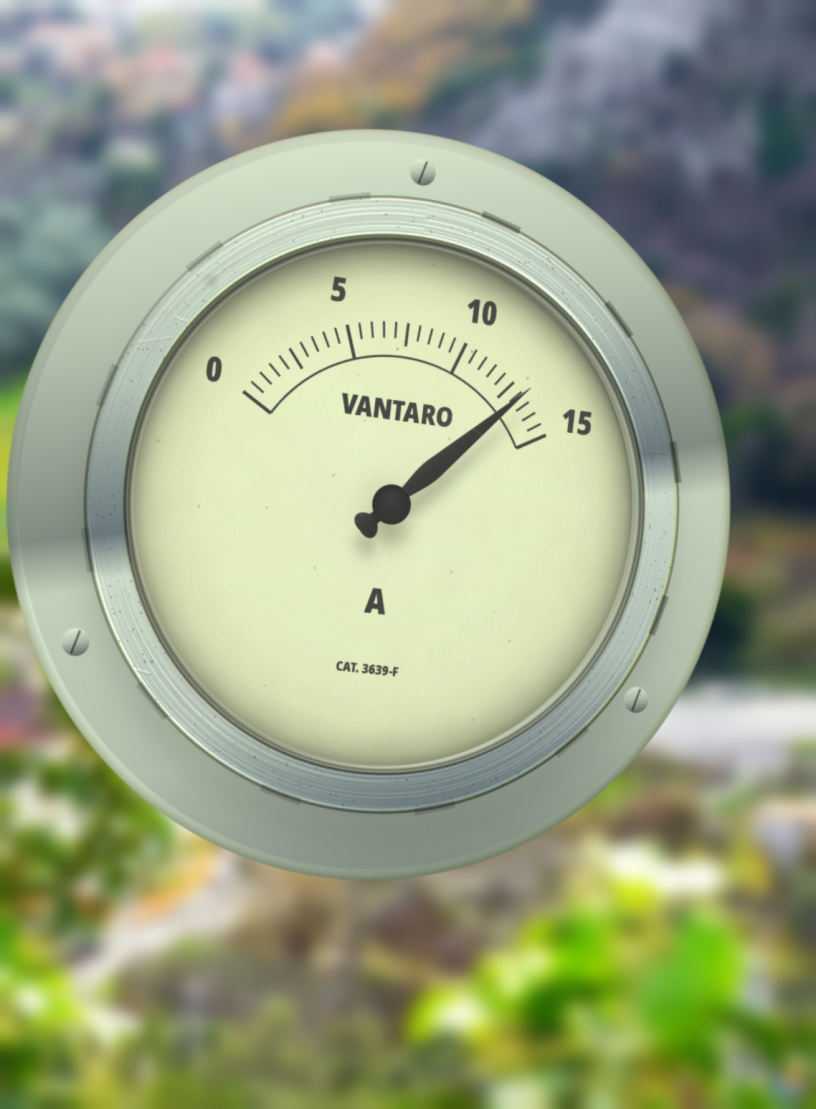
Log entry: 13
